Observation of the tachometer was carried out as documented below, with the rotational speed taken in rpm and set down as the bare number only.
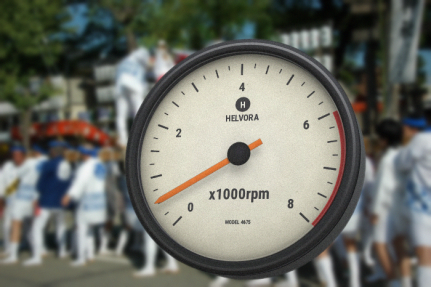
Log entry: 500
